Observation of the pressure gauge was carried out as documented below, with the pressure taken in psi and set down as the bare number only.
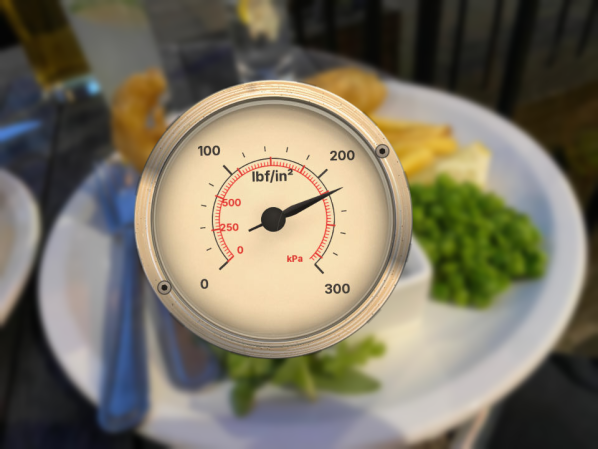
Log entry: 220
